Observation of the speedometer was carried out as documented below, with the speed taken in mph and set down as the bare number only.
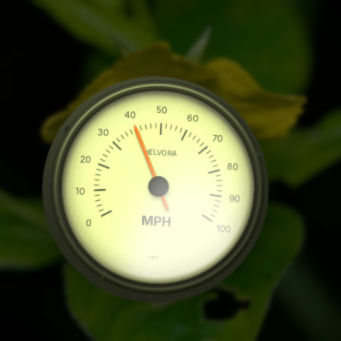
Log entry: 40
